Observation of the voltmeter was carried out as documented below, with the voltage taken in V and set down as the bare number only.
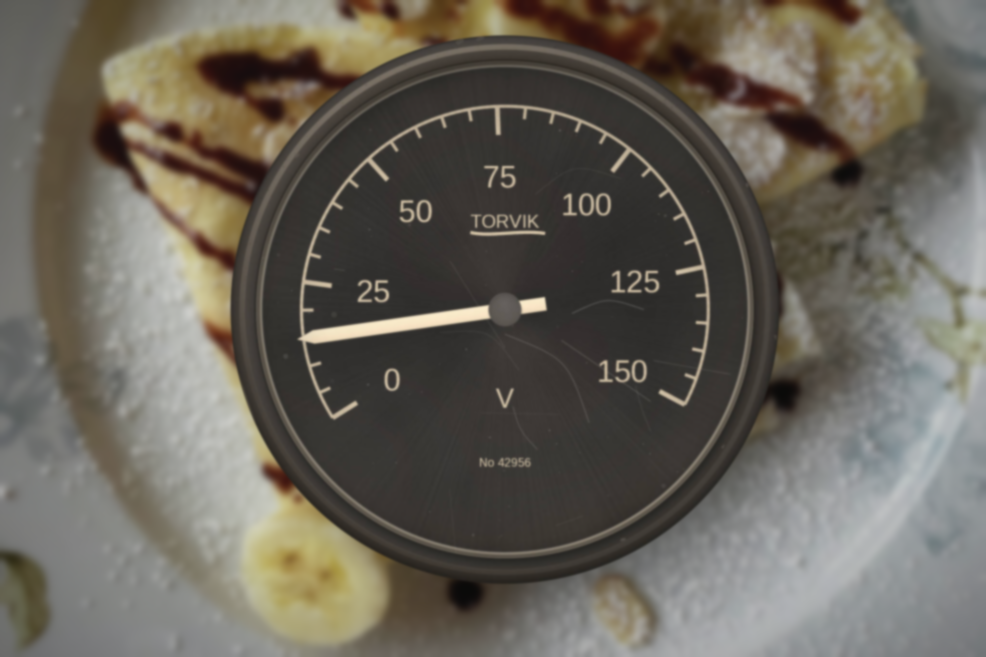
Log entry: 15
